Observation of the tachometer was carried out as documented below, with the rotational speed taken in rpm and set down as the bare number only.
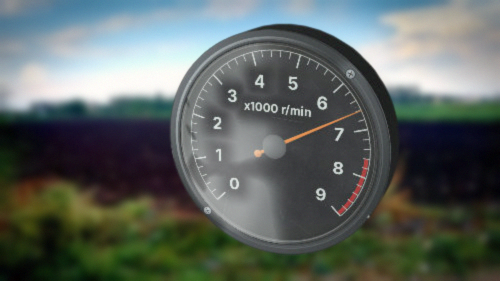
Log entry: 6600
